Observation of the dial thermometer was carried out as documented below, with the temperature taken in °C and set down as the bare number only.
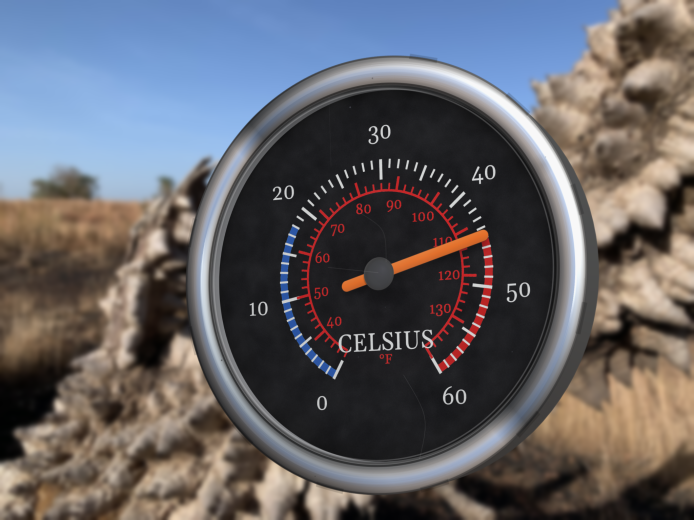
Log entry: 45
